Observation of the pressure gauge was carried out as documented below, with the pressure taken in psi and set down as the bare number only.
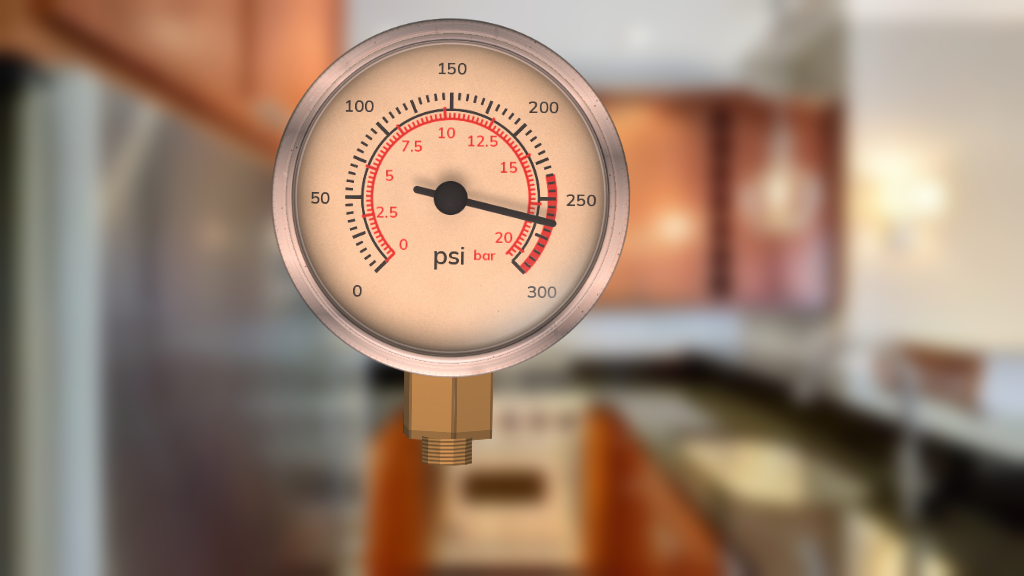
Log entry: 265
